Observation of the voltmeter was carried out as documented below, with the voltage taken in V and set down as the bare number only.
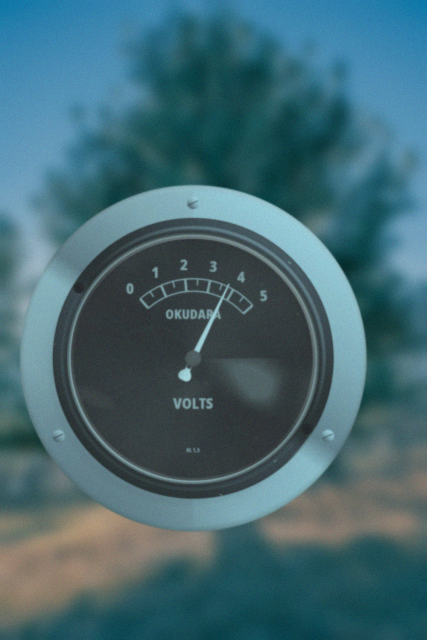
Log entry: 3.75
